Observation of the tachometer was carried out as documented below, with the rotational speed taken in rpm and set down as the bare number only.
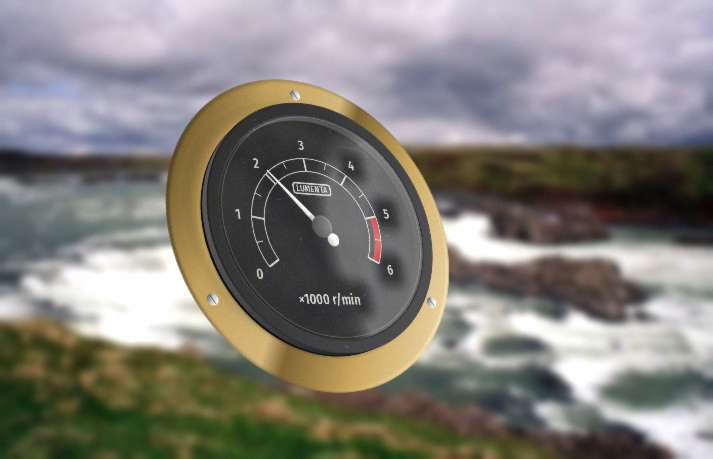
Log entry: 2000
